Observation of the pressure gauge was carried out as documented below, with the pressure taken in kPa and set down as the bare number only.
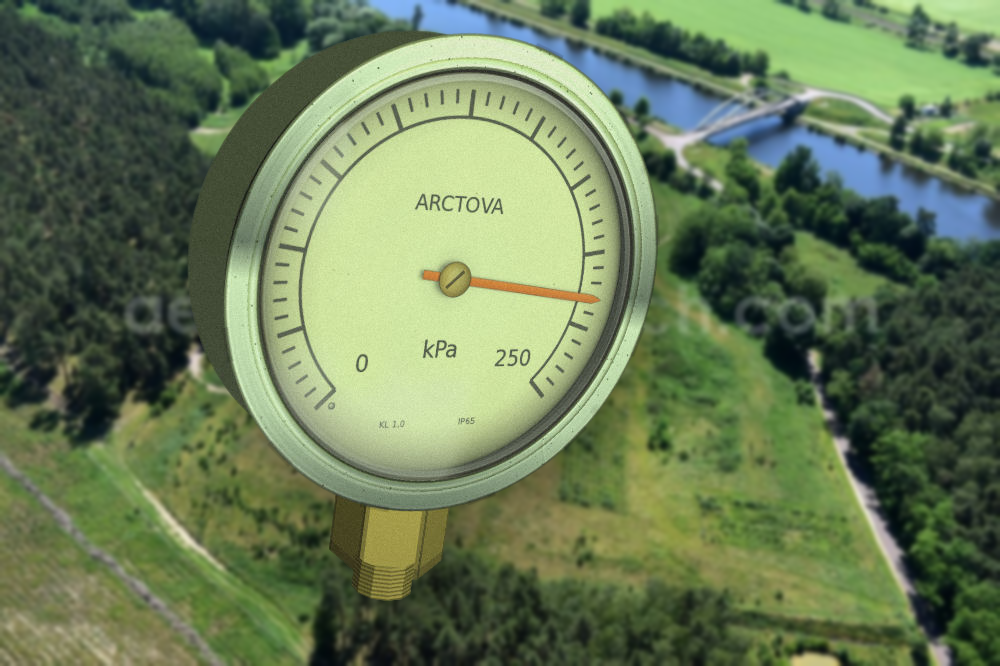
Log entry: 215
